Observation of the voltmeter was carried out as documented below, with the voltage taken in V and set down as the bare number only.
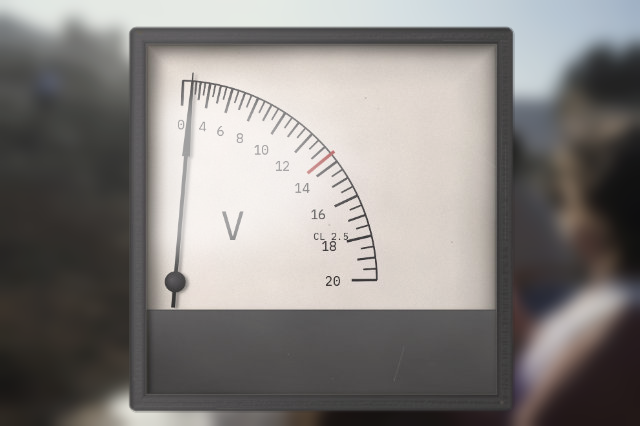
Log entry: 2
